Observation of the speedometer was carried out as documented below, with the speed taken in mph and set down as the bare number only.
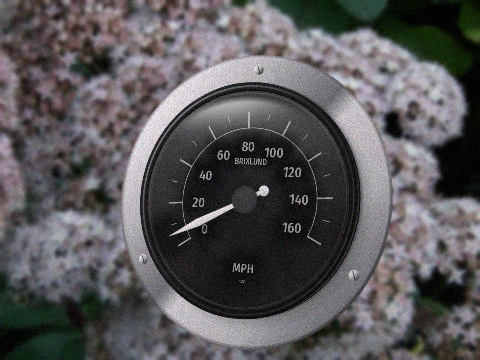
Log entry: 5
